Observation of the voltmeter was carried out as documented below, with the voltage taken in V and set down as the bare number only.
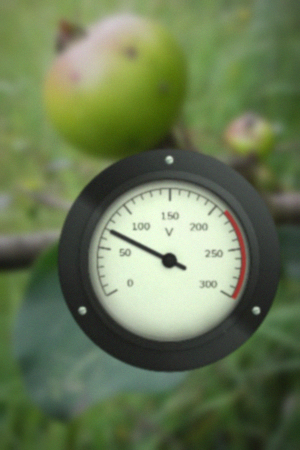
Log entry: 70
